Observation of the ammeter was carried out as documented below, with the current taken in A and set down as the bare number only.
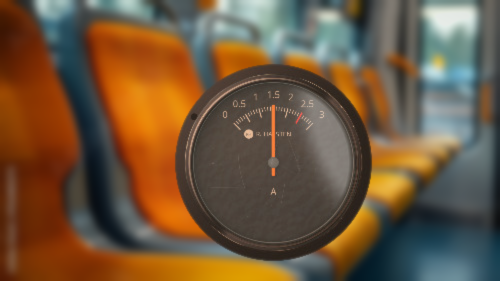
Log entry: 1.5
